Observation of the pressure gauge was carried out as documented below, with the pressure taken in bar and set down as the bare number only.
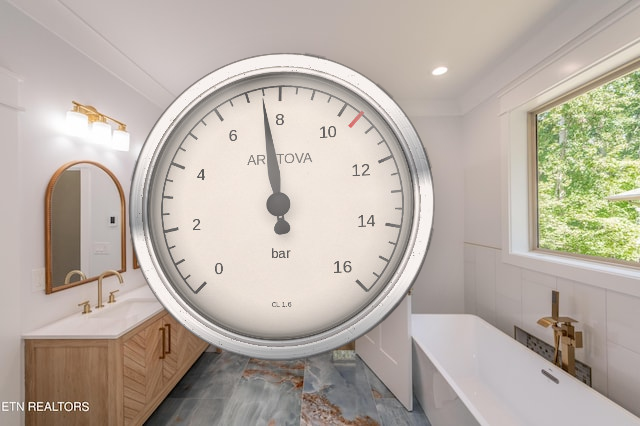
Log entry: 7.5
